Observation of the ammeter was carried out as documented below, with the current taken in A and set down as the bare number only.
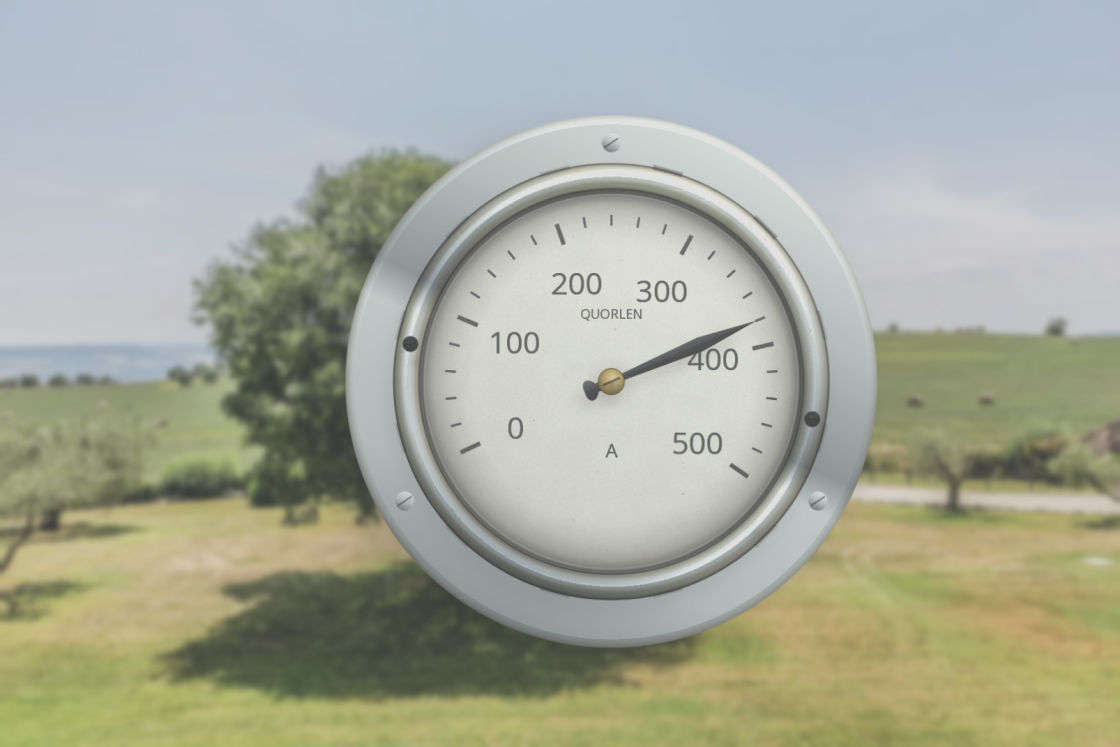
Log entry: 380
